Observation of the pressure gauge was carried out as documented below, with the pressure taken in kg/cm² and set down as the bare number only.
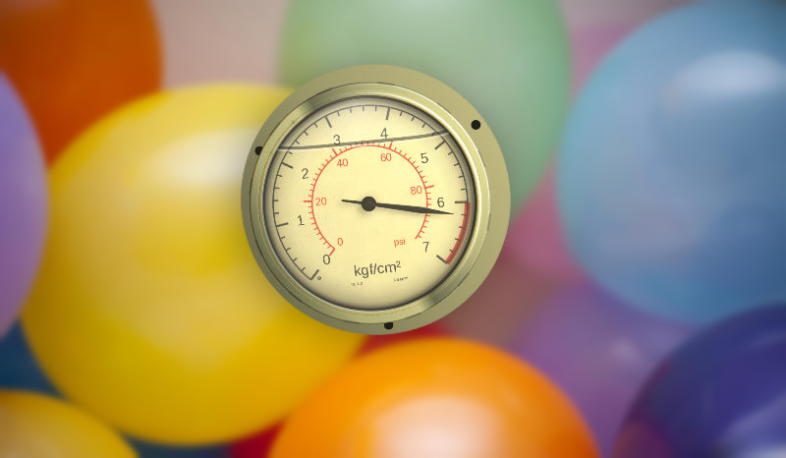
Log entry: 6.2
